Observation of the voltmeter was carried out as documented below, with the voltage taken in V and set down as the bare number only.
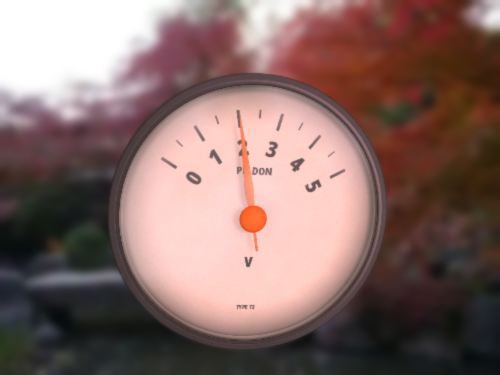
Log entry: 2
